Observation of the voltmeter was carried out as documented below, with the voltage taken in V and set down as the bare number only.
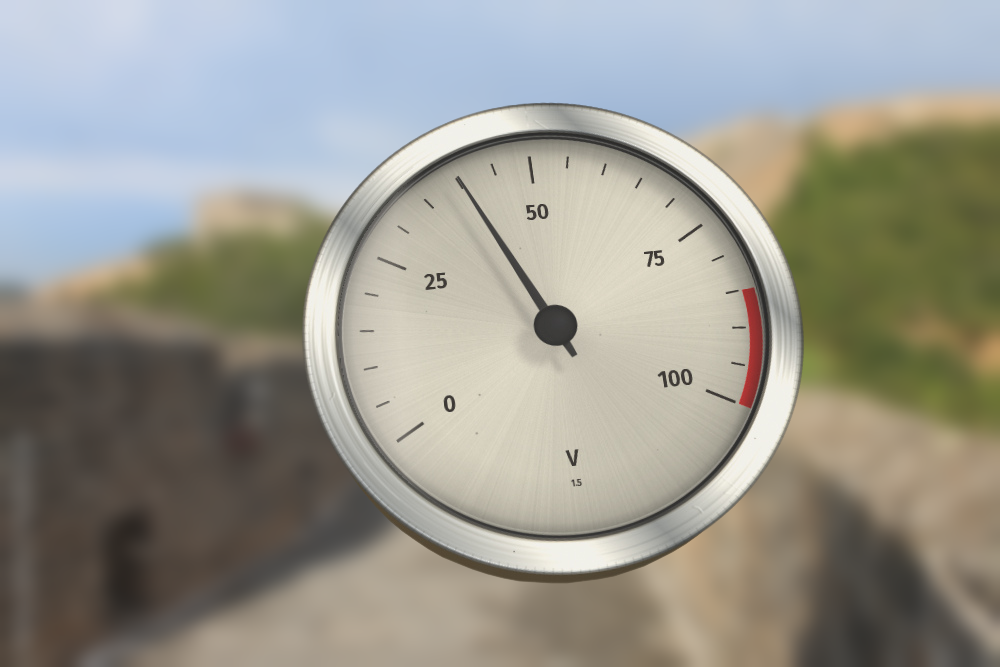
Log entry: 40
